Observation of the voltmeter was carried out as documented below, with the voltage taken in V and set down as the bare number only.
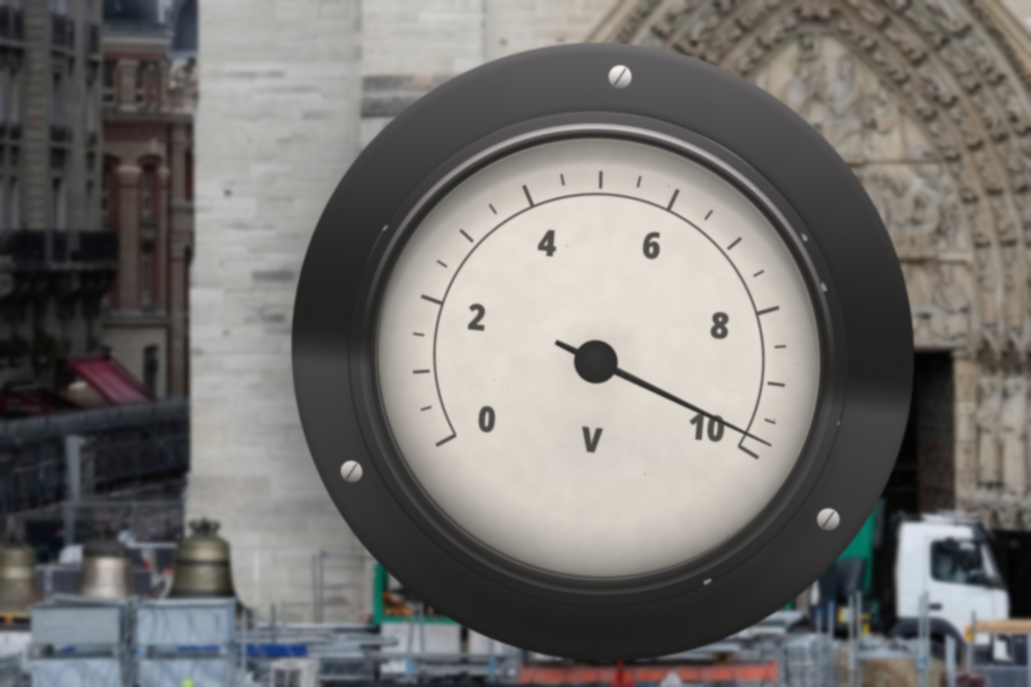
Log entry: 9.75
